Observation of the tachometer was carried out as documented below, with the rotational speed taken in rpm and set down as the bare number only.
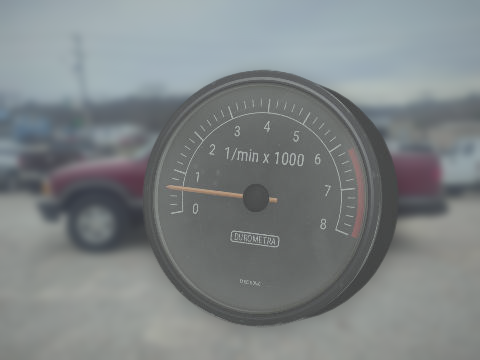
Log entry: 600
